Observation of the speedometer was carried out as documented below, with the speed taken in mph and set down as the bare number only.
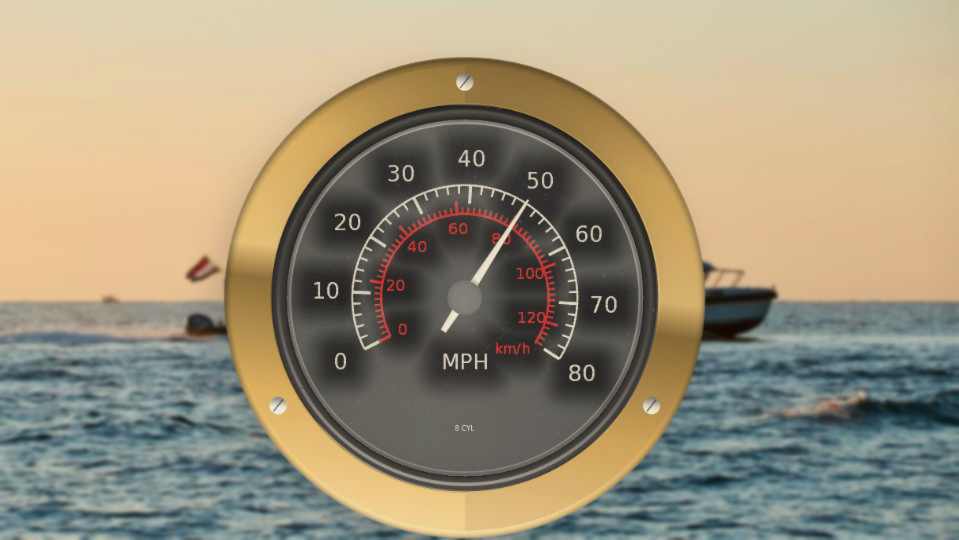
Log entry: 50
